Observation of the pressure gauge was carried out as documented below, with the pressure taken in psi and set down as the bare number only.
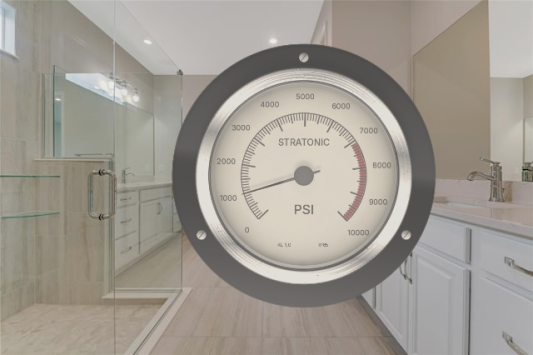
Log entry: 1000
